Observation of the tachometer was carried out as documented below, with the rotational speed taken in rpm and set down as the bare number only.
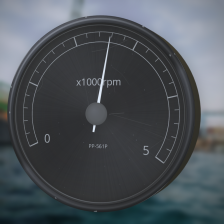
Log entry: 2600
